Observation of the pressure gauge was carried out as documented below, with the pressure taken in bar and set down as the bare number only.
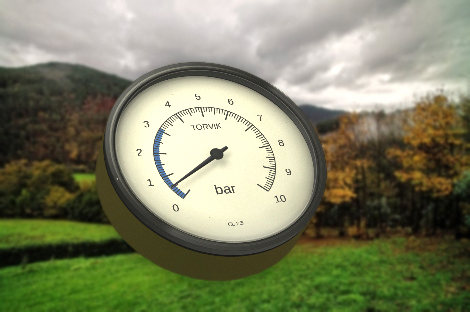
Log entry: 0.5
